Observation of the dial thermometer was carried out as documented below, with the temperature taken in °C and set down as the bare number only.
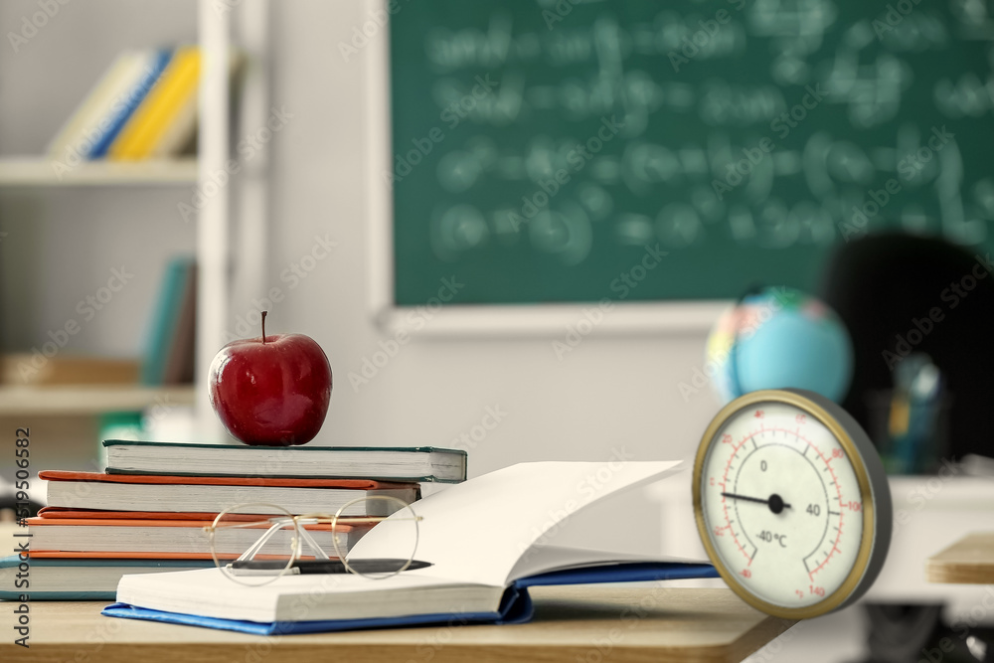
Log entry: -20
